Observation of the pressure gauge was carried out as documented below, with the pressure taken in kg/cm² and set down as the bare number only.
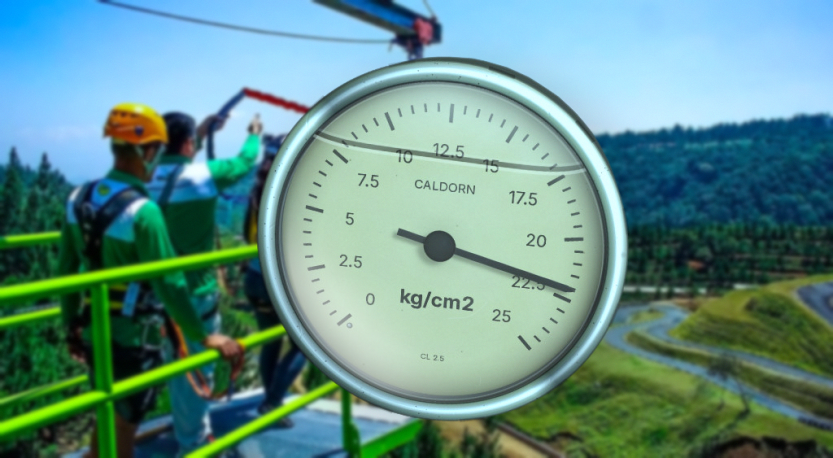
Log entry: 22
